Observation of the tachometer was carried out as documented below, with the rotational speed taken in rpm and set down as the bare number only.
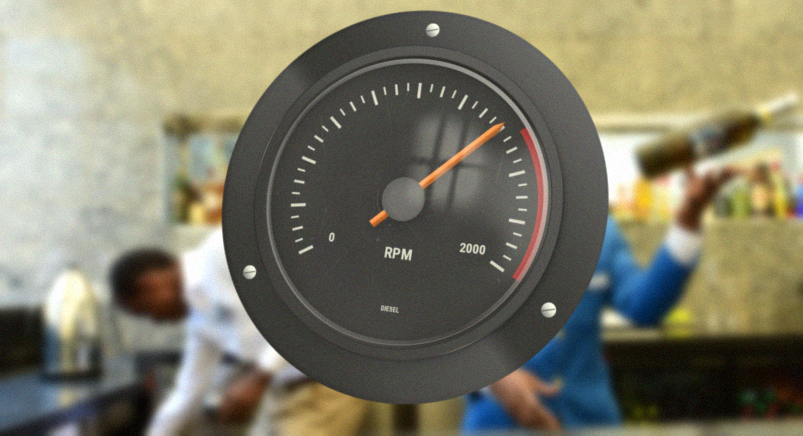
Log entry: 1400
